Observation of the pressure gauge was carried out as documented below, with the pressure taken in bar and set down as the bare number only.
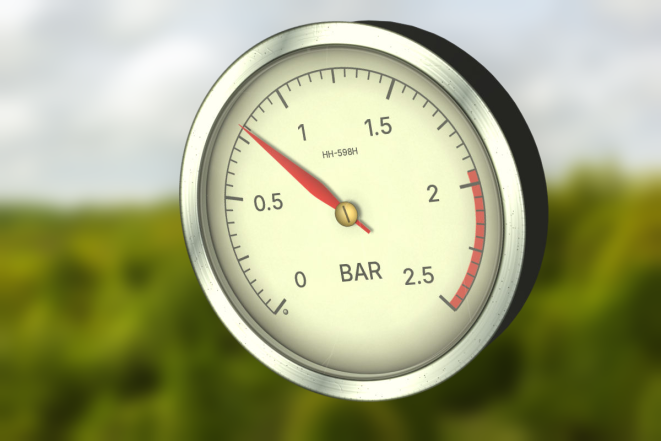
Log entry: 0.8
